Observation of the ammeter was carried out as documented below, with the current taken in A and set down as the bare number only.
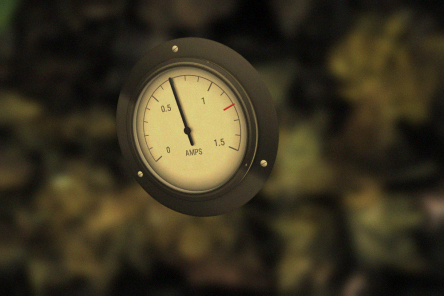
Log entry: 0.7
